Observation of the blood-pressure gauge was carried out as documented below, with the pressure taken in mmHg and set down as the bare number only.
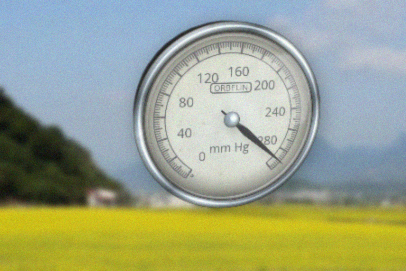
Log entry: 290
